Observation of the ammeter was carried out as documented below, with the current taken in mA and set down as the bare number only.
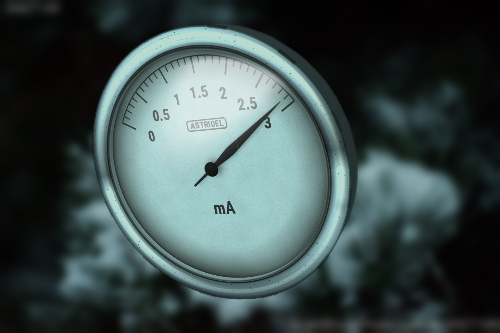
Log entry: 2.9
